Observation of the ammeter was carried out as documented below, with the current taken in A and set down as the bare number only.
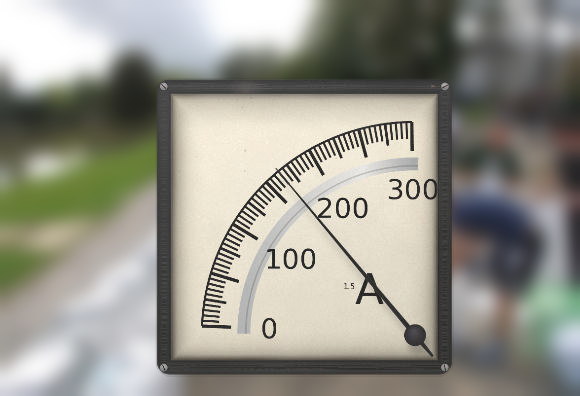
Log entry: 165
